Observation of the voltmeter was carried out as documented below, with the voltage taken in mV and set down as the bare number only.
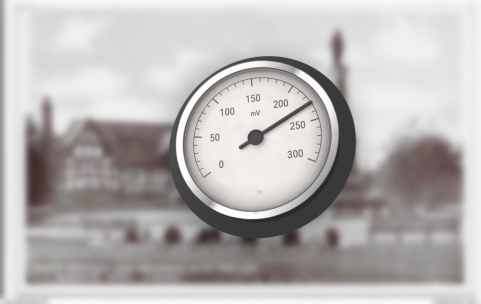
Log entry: 230
